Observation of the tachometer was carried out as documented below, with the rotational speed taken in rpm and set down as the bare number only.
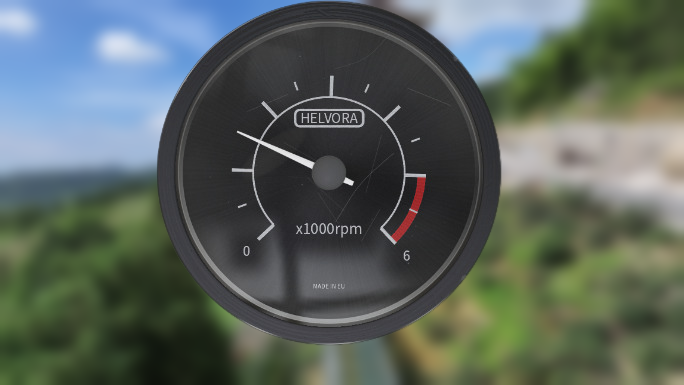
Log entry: 1500
